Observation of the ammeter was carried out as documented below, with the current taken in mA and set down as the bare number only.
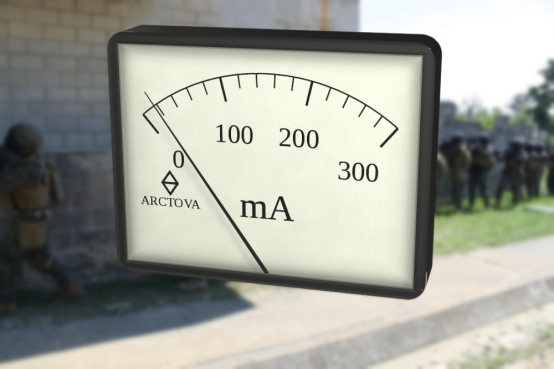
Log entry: 20
